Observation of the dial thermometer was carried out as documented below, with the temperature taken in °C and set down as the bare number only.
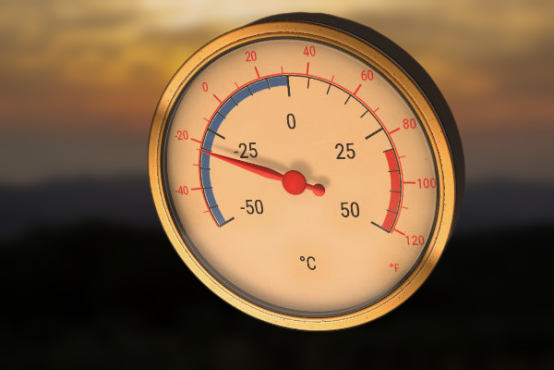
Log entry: -30
